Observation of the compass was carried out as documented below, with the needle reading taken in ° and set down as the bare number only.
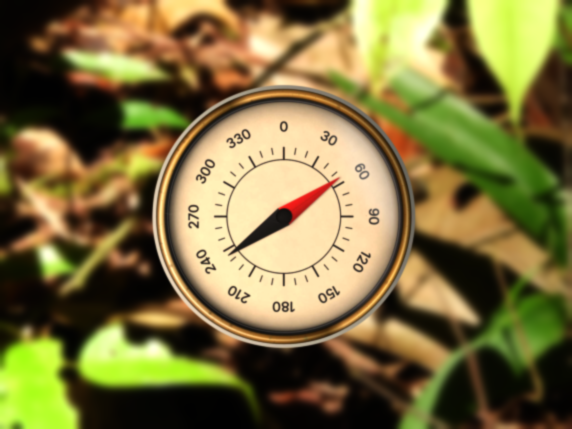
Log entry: 55
